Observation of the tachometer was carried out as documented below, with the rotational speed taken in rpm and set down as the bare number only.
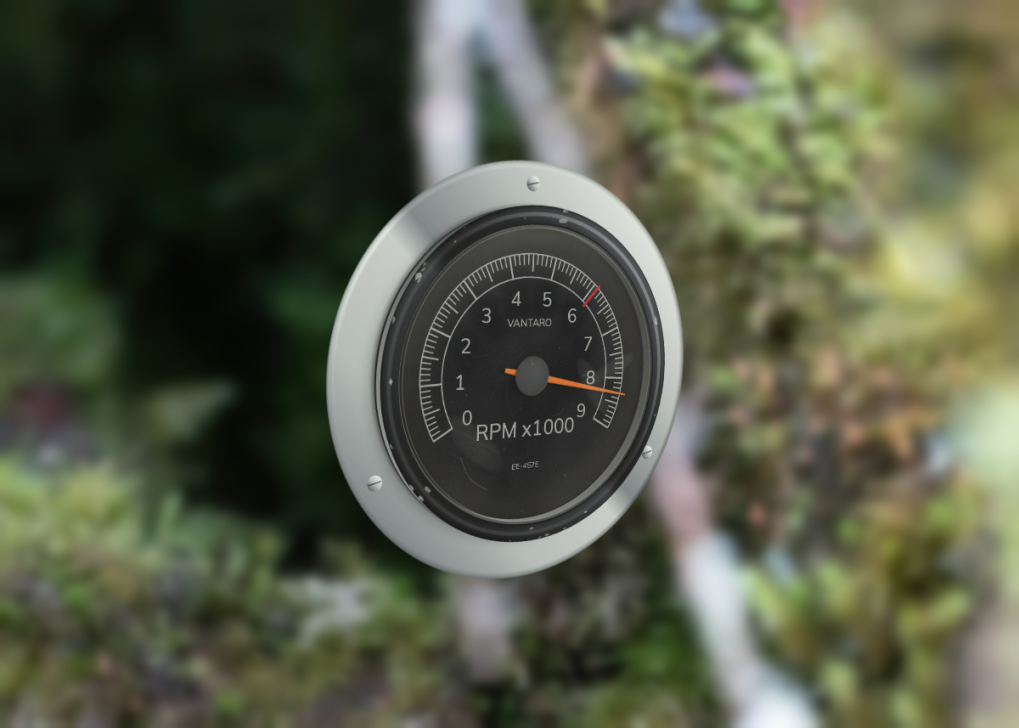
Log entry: 8300
